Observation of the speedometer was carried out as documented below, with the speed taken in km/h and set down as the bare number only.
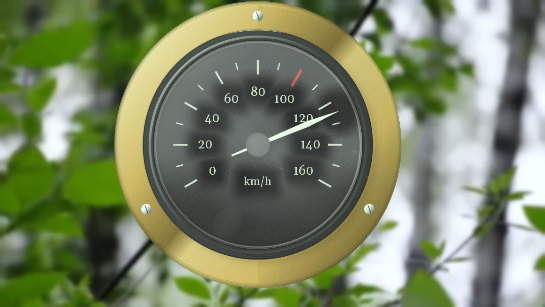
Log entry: 125
